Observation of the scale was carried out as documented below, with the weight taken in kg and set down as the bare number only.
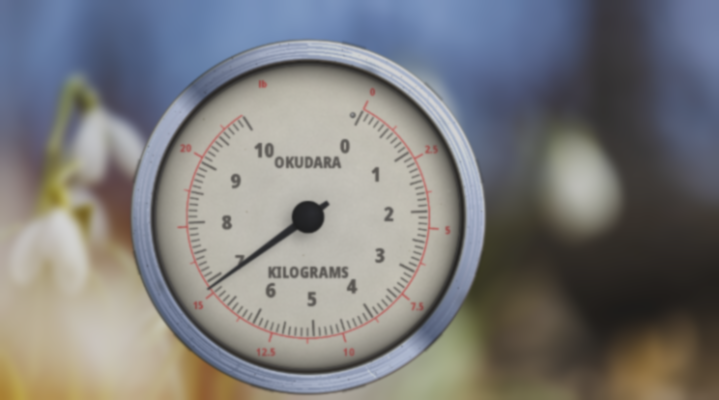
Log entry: 6.9
